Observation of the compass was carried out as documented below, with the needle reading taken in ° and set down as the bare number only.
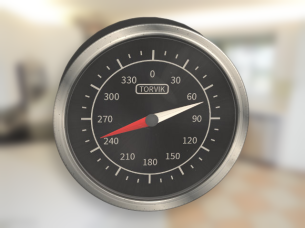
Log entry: 250
